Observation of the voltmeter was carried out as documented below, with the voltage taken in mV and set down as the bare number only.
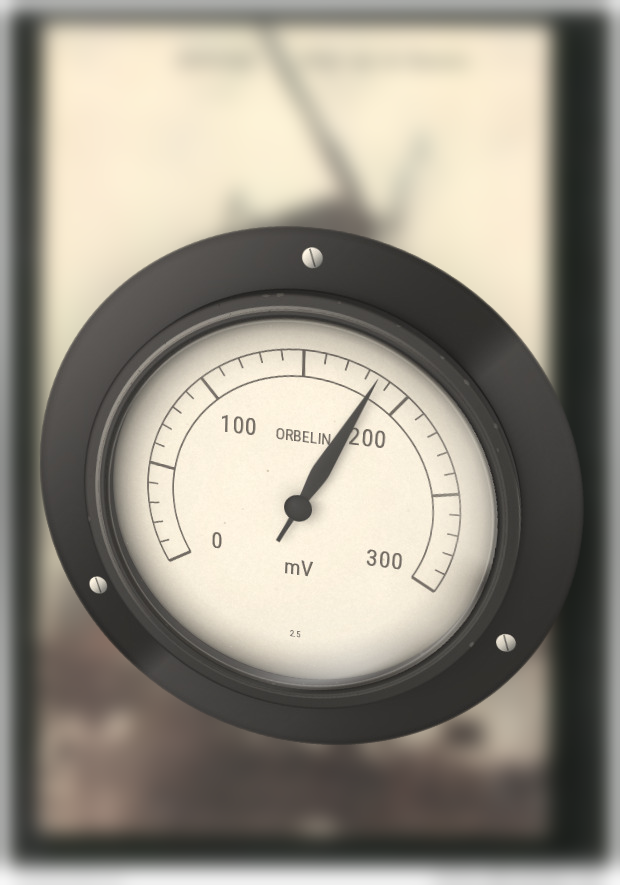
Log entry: 185
